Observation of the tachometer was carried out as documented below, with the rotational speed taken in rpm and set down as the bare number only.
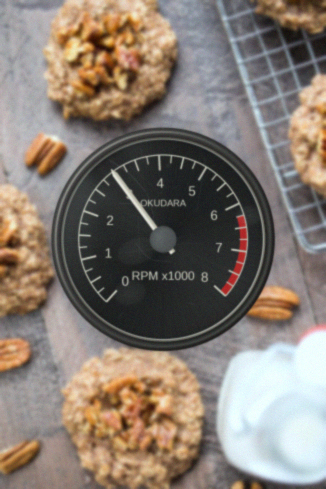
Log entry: 3000
